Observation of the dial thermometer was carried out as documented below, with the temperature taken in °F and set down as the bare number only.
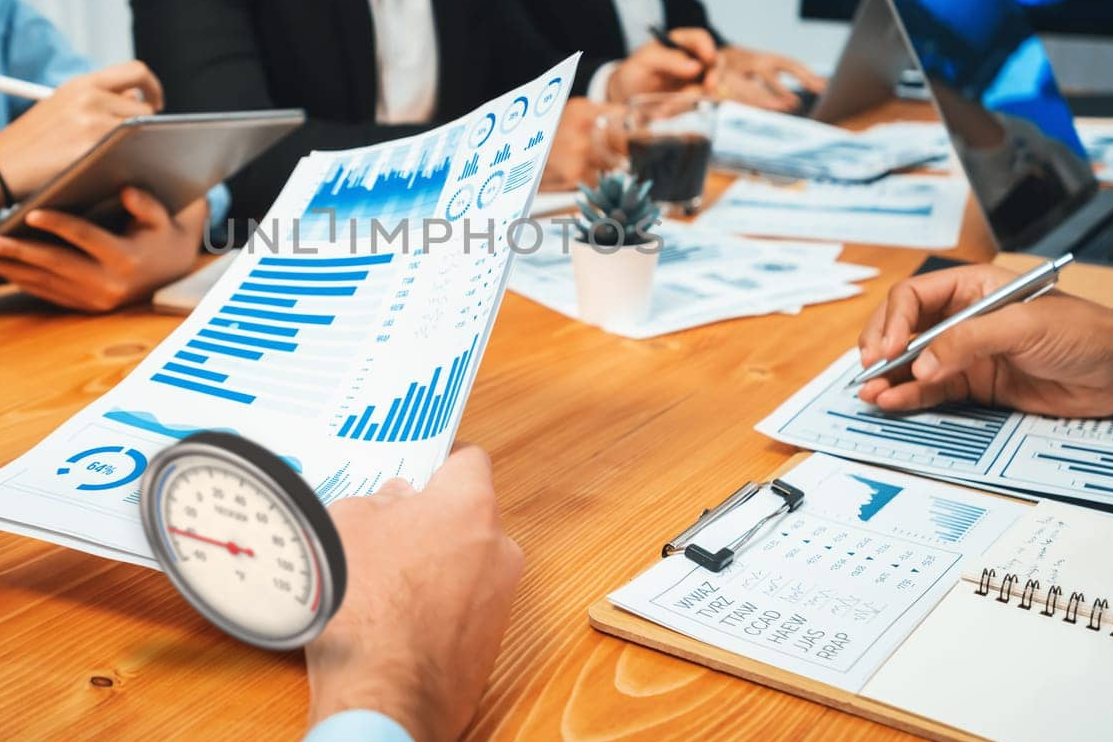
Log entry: -40
